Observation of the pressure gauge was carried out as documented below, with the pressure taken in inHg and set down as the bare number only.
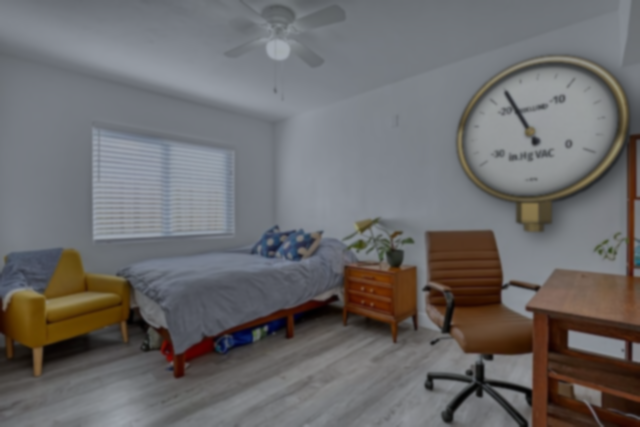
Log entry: -18
